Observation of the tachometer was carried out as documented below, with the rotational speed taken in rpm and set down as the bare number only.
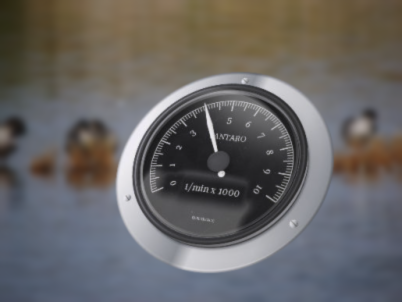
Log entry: 4000
